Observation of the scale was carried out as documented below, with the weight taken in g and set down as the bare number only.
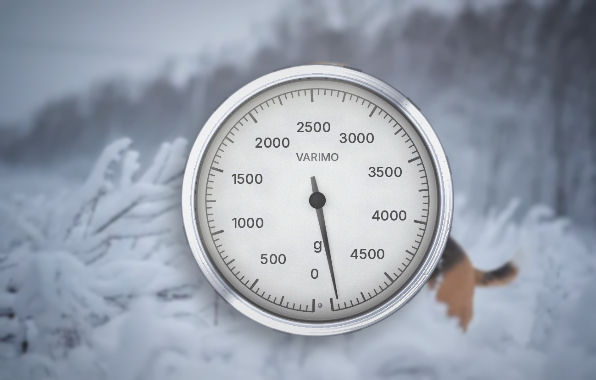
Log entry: 4950
